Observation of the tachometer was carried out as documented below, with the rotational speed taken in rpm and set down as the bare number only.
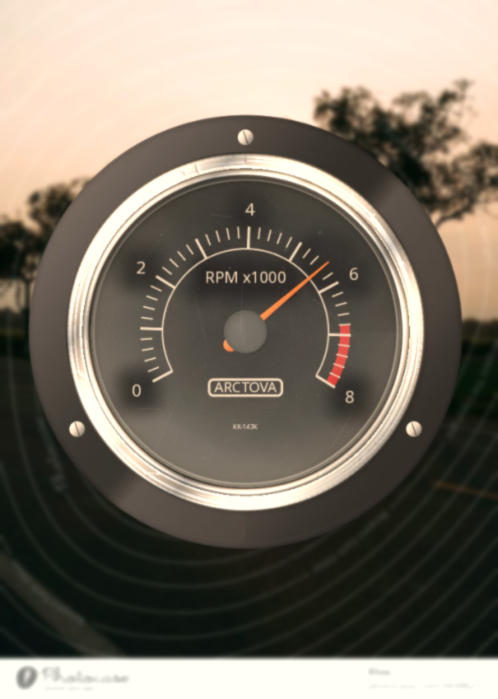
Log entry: 5600
